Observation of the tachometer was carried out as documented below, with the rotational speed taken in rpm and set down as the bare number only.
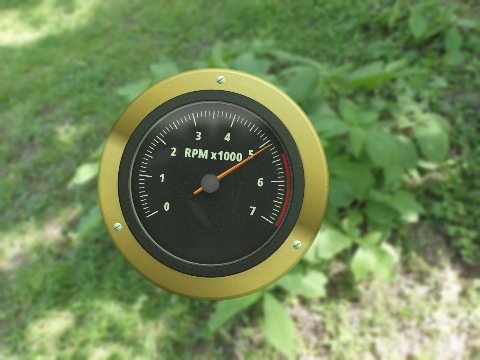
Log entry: 5100
